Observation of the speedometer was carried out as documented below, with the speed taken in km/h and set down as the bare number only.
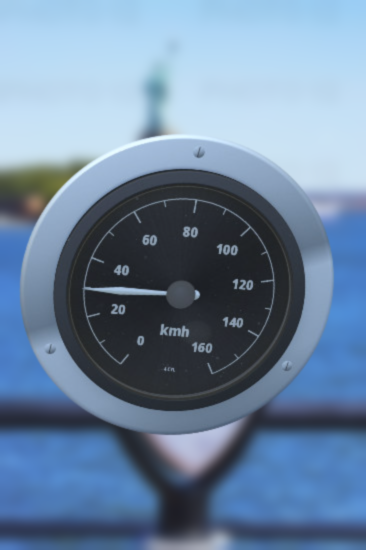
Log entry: 30
